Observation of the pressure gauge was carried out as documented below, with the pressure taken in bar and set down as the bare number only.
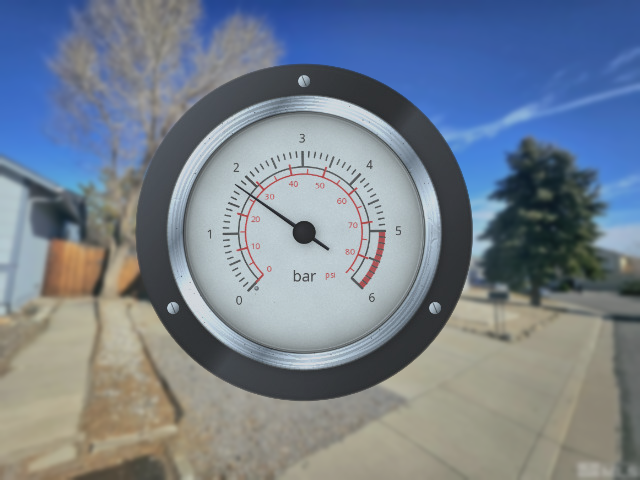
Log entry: 1.8
